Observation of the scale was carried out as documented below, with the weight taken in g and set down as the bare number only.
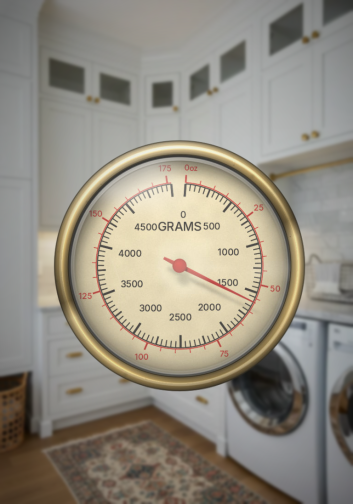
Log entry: 1600
